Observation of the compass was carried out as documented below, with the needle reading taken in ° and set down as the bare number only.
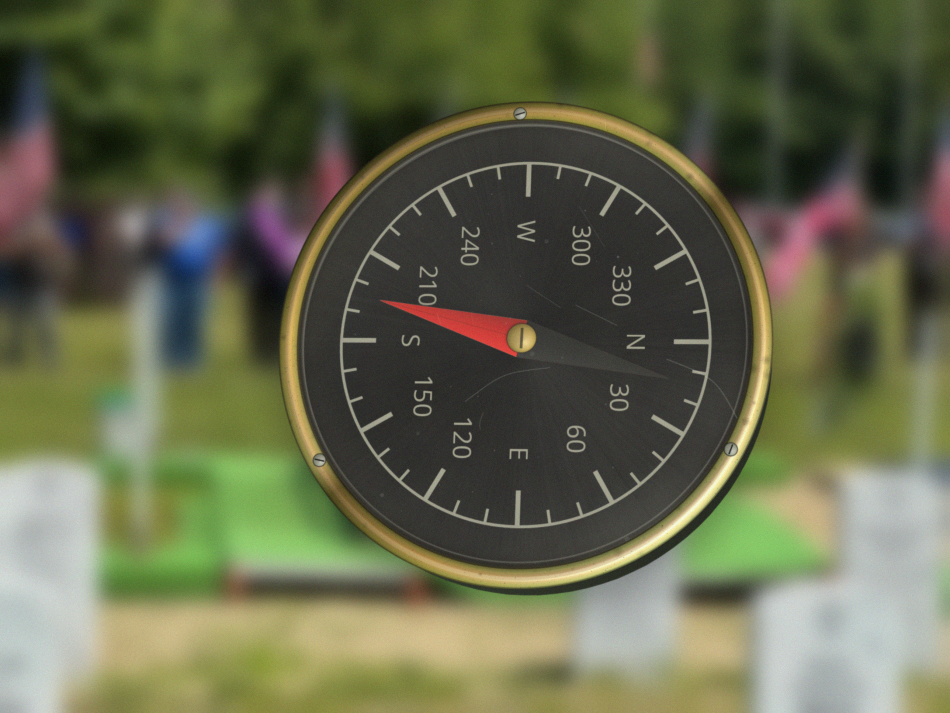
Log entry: 195
